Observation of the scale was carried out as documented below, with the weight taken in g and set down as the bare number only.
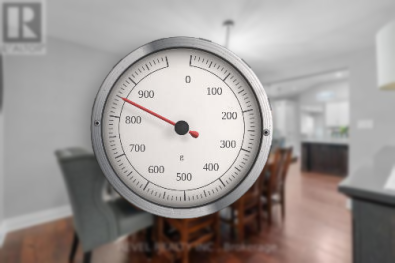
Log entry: 850
